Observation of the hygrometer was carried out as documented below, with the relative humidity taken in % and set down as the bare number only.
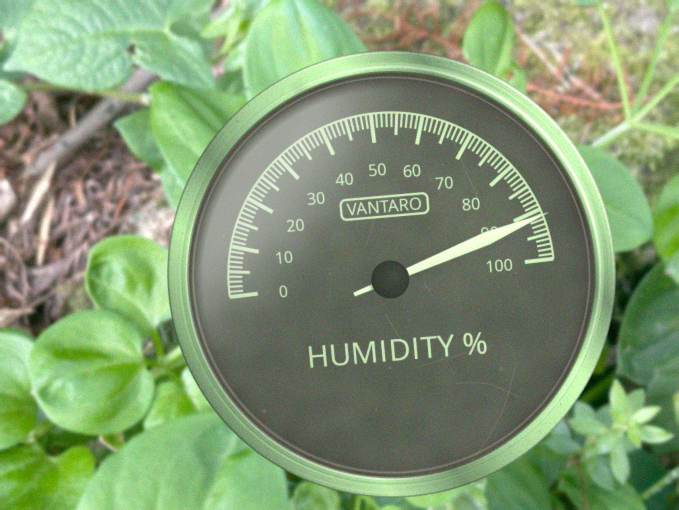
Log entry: 91
